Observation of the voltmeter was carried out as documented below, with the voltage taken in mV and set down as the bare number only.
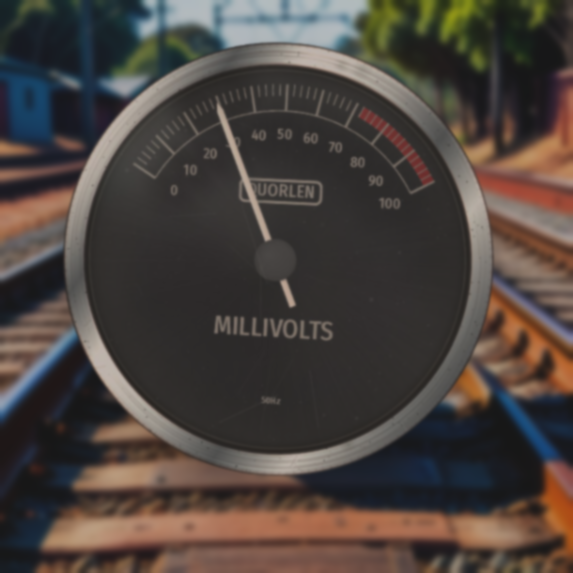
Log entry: 30
